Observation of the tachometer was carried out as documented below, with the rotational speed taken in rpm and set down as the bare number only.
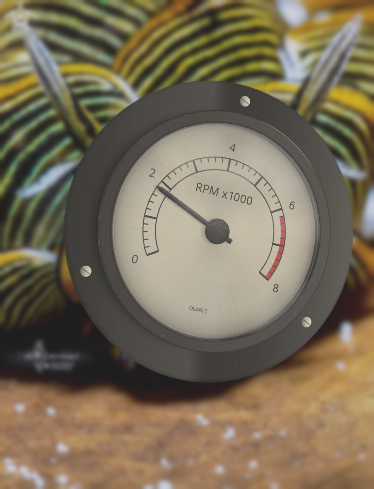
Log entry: 1800
